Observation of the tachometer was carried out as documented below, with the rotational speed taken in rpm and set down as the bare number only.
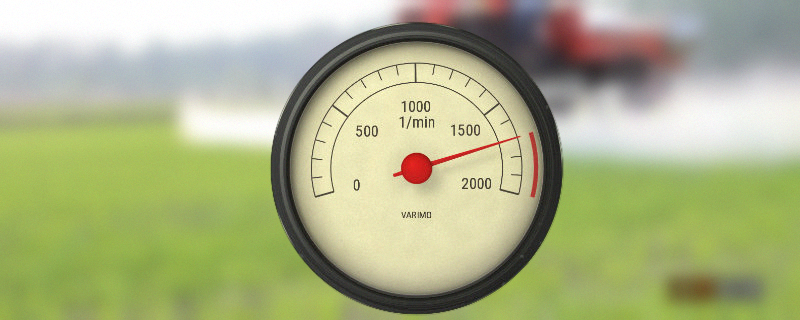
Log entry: 1700
